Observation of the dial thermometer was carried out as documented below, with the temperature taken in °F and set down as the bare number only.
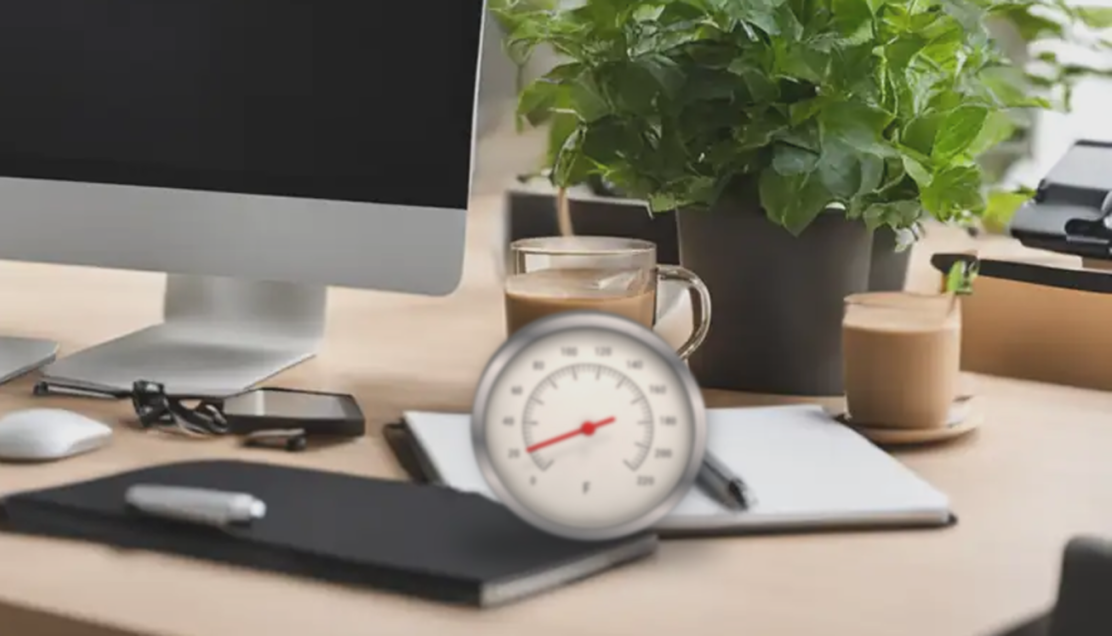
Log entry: 20
